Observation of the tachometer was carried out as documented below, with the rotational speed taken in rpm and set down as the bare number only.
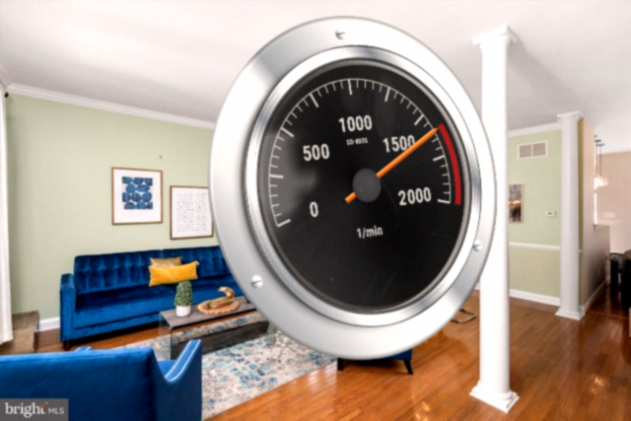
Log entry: 1600
